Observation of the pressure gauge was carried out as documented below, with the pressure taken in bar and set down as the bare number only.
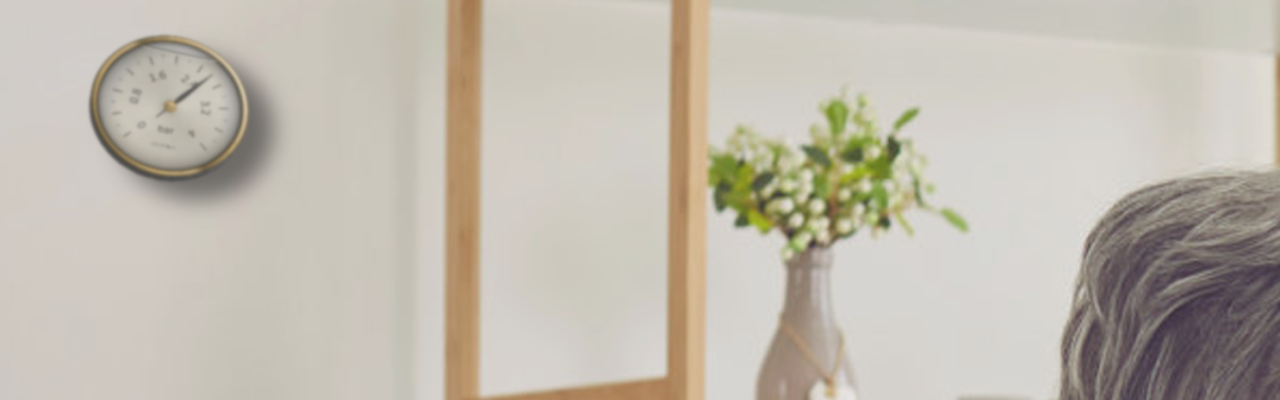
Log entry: 2.6
